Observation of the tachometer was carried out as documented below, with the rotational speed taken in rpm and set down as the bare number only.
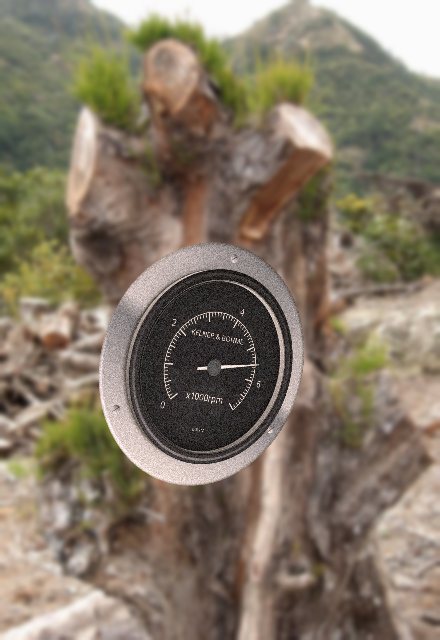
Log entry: 5500
